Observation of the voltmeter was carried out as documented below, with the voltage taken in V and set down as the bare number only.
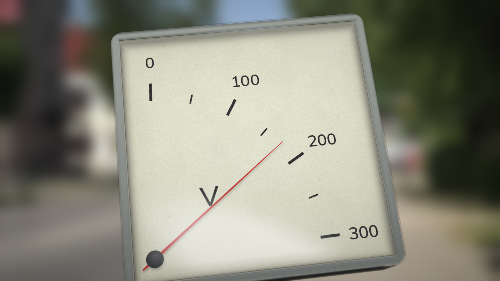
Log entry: 175
